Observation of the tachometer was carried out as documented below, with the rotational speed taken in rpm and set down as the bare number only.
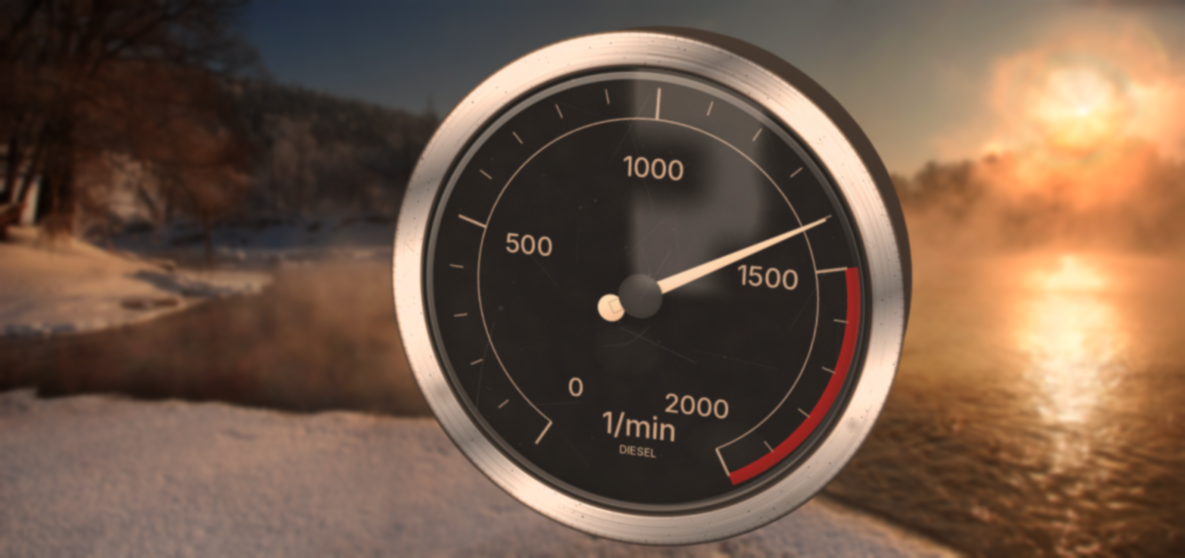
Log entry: 1400
